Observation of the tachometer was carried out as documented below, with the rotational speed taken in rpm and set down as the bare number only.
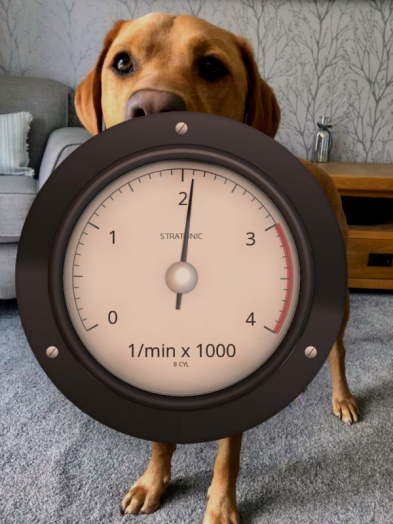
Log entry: 2100
